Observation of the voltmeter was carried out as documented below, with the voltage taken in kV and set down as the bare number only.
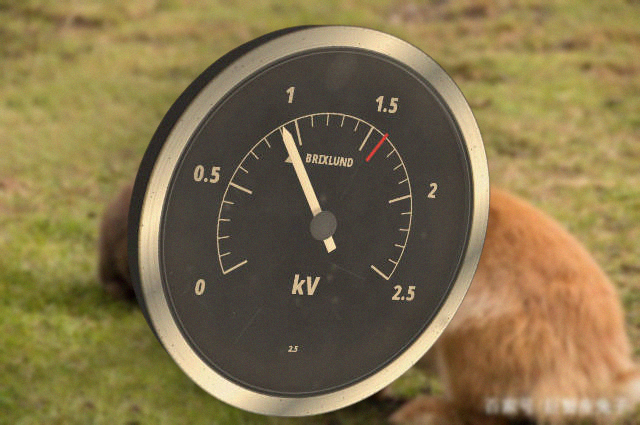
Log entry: 0.9
